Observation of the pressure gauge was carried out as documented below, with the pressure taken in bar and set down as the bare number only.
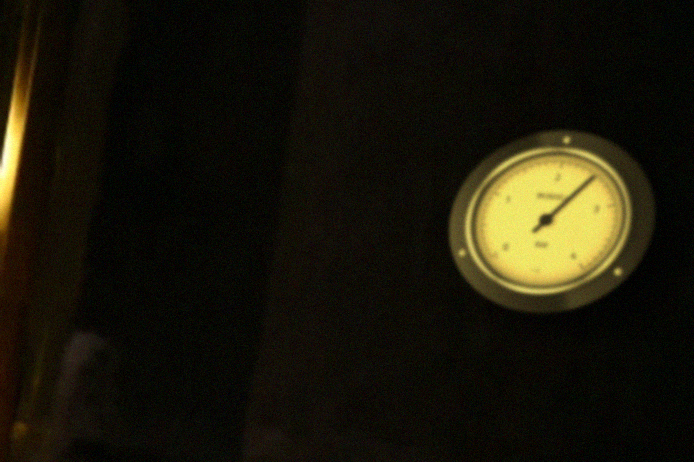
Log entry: 2.5
